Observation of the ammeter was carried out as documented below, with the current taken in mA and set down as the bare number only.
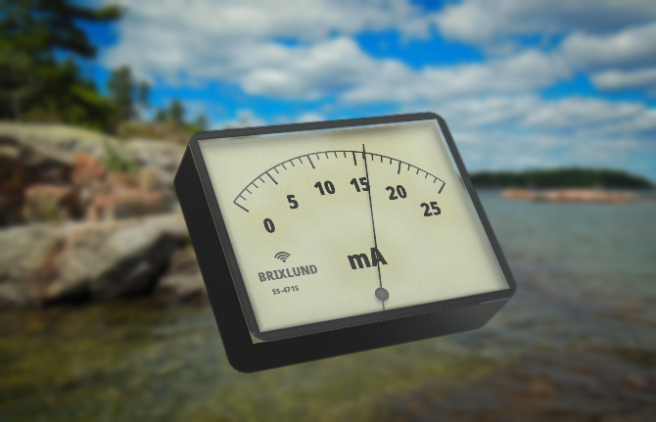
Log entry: 16
